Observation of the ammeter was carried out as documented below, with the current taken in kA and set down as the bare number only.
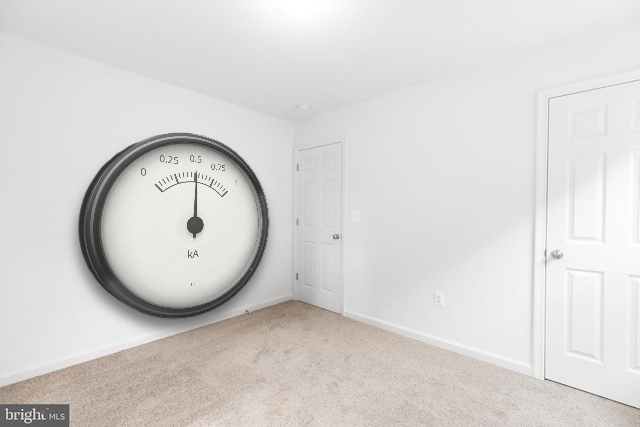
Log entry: 0.5
